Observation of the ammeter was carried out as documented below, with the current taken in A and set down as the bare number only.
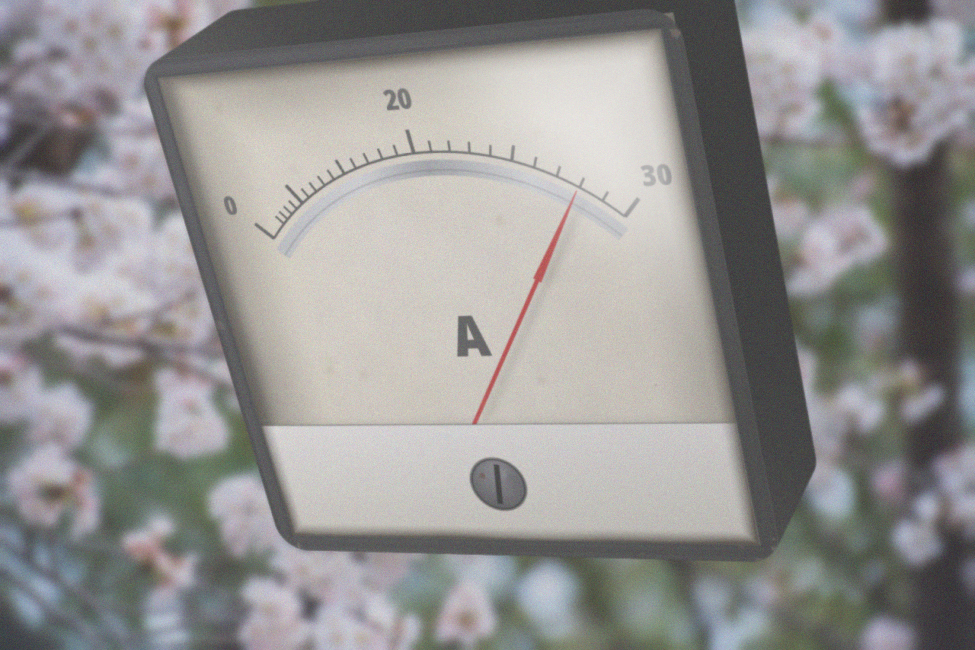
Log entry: 28
